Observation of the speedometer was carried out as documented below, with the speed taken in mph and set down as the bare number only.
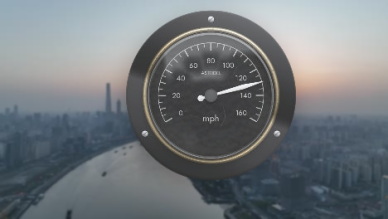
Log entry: 130
